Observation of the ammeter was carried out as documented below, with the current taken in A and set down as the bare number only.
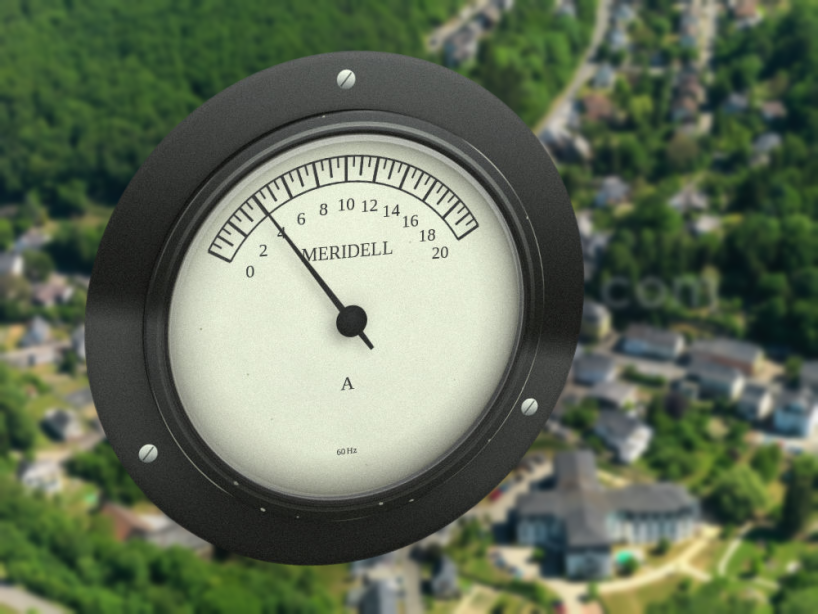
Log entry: 4
